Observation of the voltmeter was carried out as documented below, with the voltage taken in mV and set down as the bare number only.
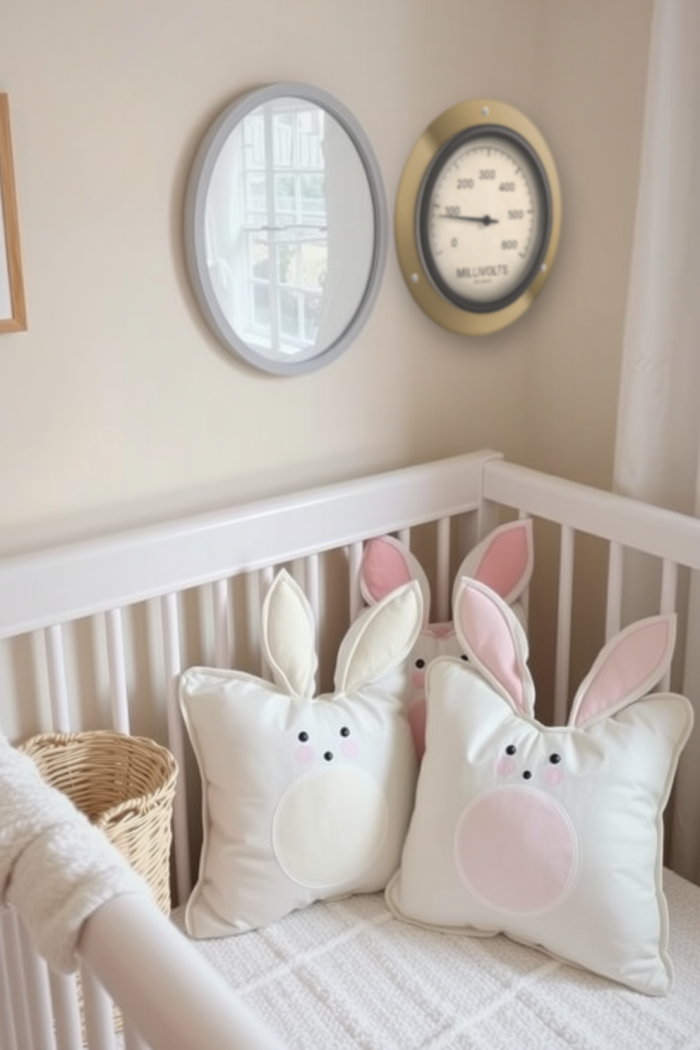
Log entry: 80
